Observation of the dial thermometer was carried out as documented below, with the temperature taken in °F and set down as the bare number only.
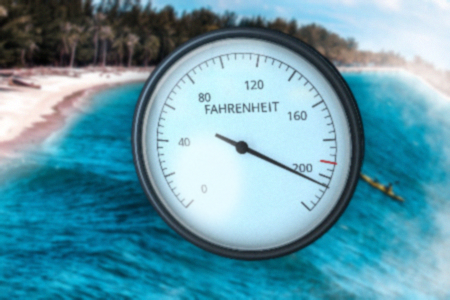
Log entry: 204
